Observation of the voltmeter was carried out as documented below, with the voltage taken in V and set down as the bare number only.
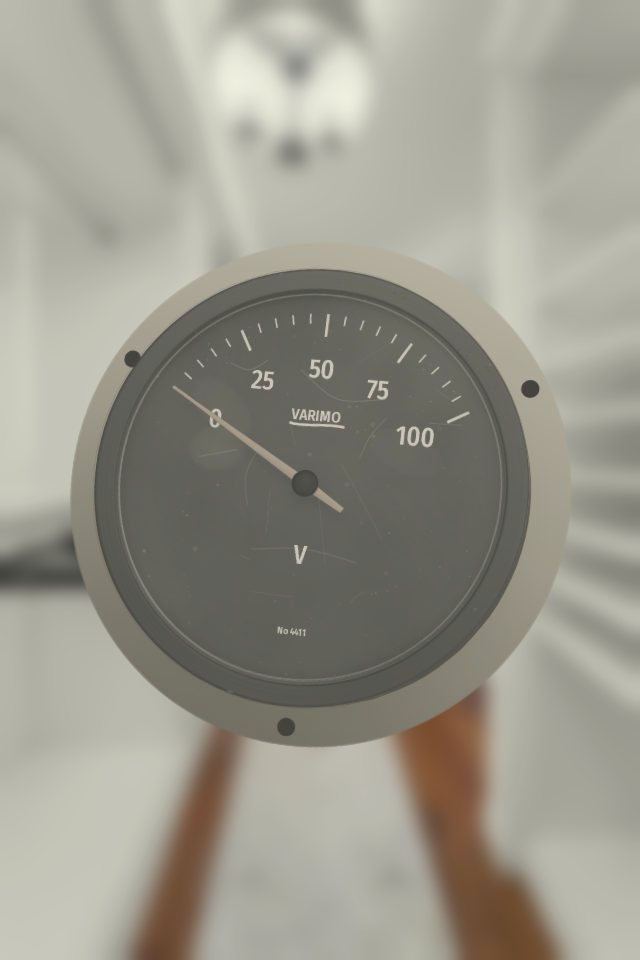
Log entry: 0
